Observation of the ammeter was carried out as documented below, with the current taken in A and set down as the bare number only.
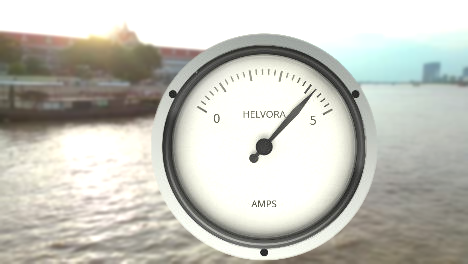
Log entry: 4.2
